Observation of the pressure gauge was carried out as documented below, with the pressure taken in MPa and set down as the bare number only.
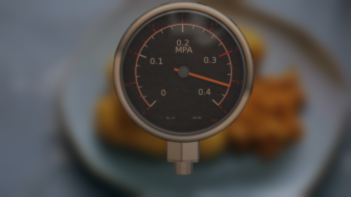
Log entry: 0.36
